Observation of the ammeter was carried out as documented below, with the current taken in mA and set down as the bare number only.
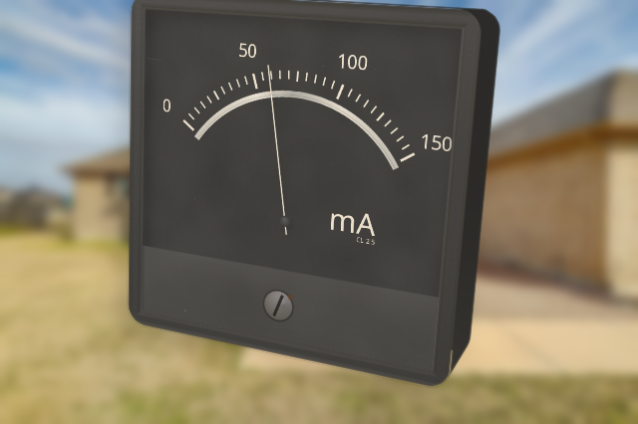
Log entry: 60
